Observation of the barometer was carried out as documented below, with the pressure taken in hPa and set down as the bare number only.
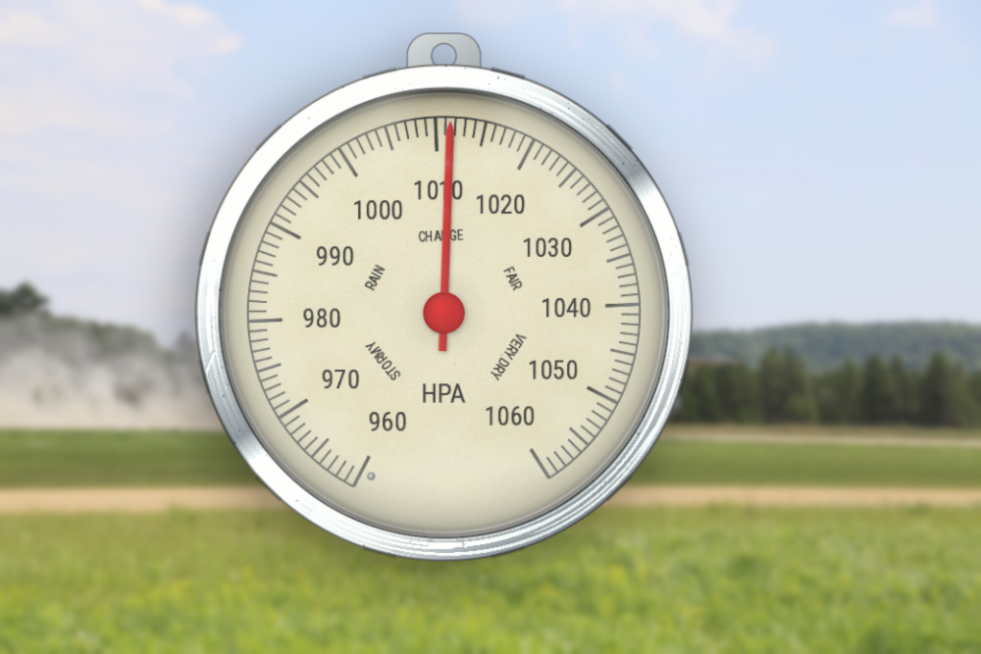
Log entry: 1011.5
